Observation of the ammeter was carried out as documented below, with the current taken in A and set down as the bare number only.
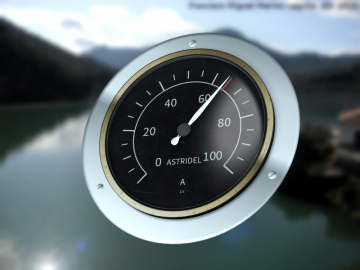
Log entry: 65
